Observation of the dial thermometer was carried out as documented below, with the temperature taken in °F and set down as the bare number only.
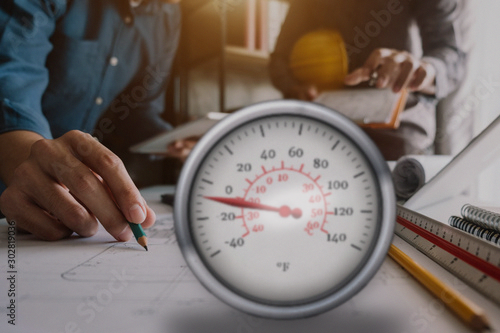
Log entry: -8
